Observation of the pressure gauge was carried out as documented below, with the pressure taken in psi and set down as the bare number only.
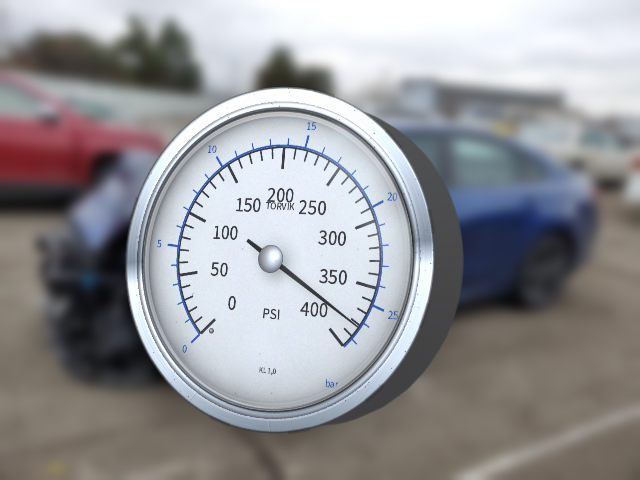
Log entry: 380
